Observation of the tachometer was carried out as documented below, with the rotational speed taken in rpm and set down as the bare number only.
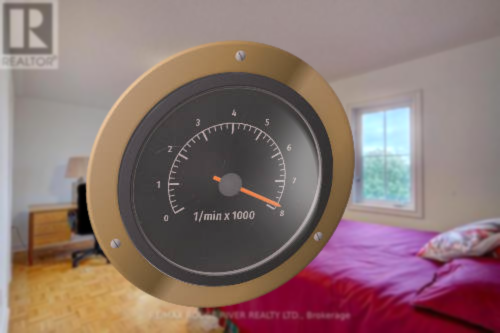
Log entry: 7800
